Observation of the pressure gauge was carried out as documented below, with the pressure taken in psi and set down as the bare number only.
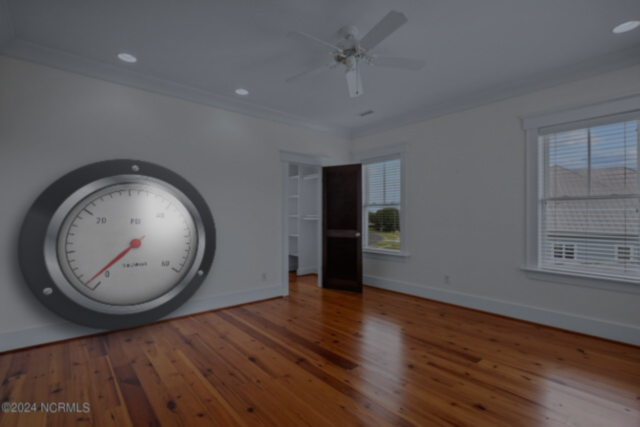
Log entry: 2
